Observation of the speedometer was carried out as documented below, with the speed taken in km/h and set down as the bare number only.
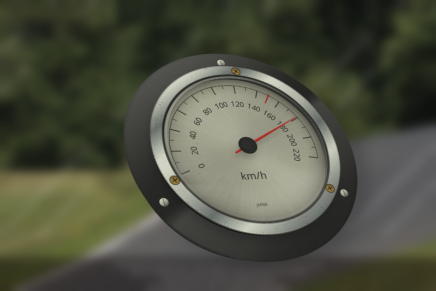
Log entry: 180
